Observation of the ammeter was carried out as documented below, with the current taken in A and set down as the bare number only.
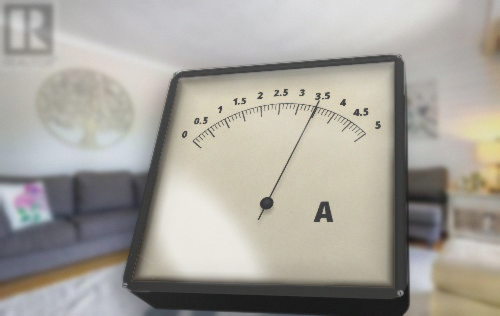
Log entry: 3.5
